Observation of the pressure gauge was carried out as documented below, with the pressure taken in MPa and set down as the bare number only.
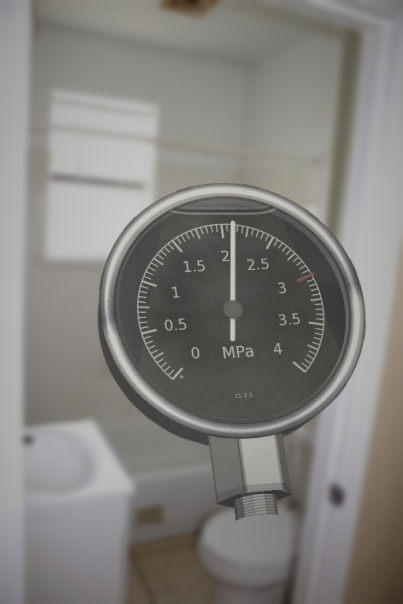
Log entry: 2.1
